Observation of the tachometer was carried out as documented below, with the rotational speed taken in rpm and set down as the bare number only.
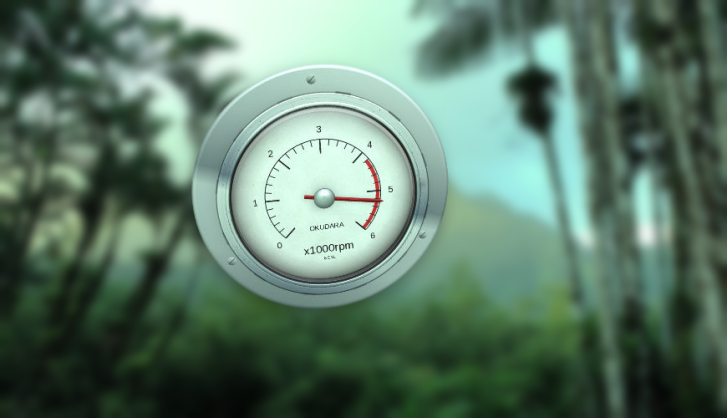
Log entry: 5200
